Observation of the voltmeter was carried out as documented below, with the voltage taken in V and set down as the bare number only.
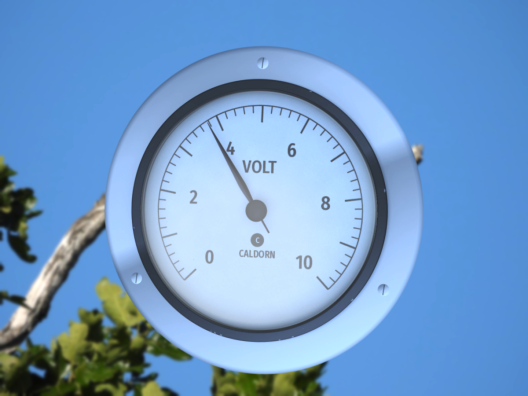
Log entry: 3.8
